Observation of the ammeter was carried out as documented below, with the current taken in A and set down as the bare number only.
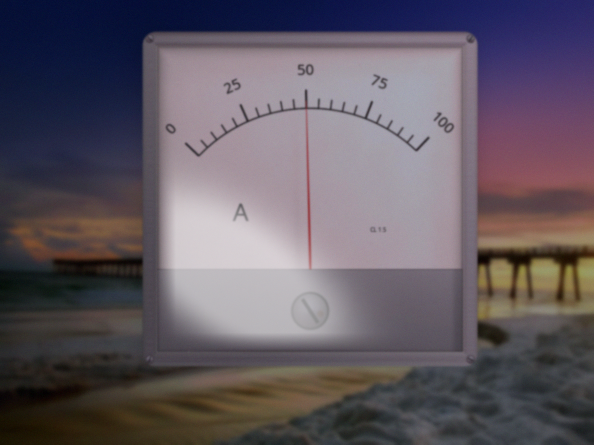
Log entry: 50
